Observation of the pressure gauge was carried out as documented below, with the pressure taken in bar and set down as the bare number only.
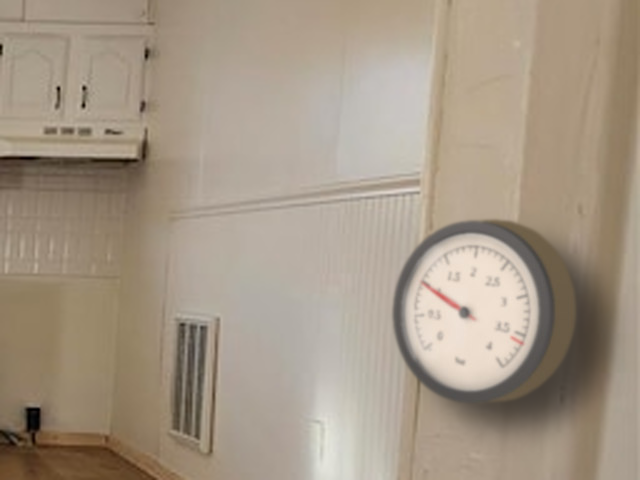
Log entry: 1
